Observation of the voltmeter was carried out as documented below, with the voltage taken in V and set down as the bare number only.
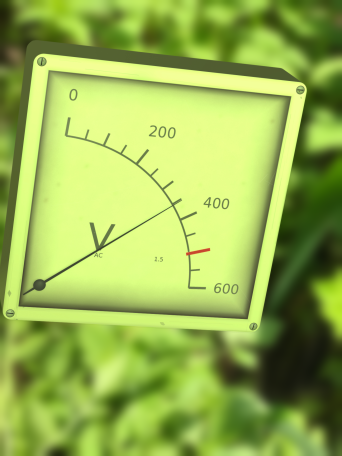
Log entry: 350
